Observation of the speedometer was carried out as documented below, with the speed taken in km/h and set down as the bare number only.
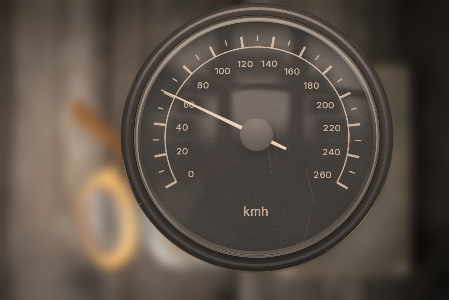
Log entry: 60
